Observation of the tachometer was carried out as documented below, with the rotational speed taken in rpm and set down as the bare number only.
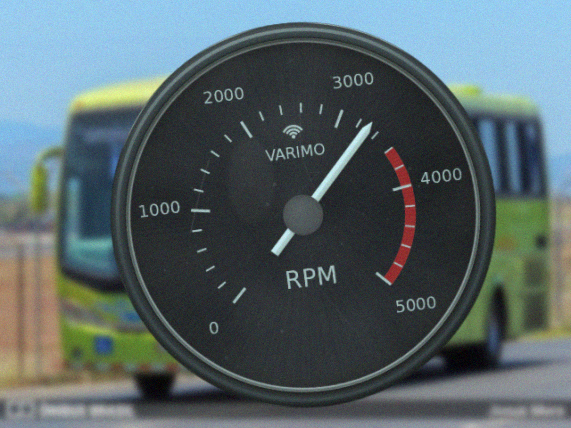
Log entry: 3300
